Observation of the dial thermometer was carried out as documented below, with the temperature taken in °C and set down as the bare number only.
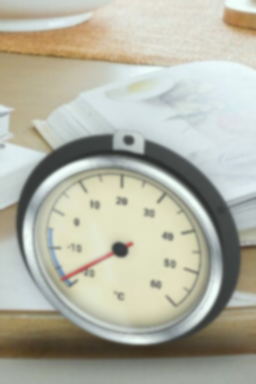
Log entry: -17.5
